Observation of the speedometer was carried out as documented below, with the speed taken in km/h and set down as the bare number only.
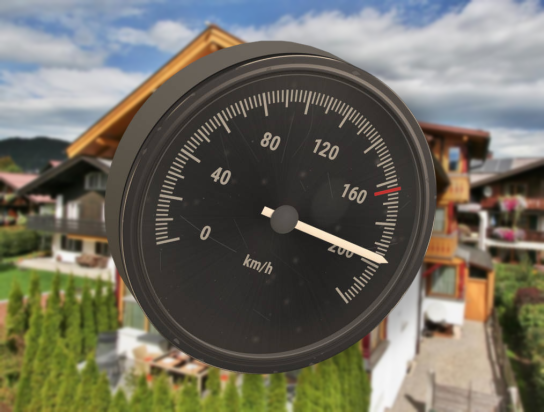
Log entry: 196
